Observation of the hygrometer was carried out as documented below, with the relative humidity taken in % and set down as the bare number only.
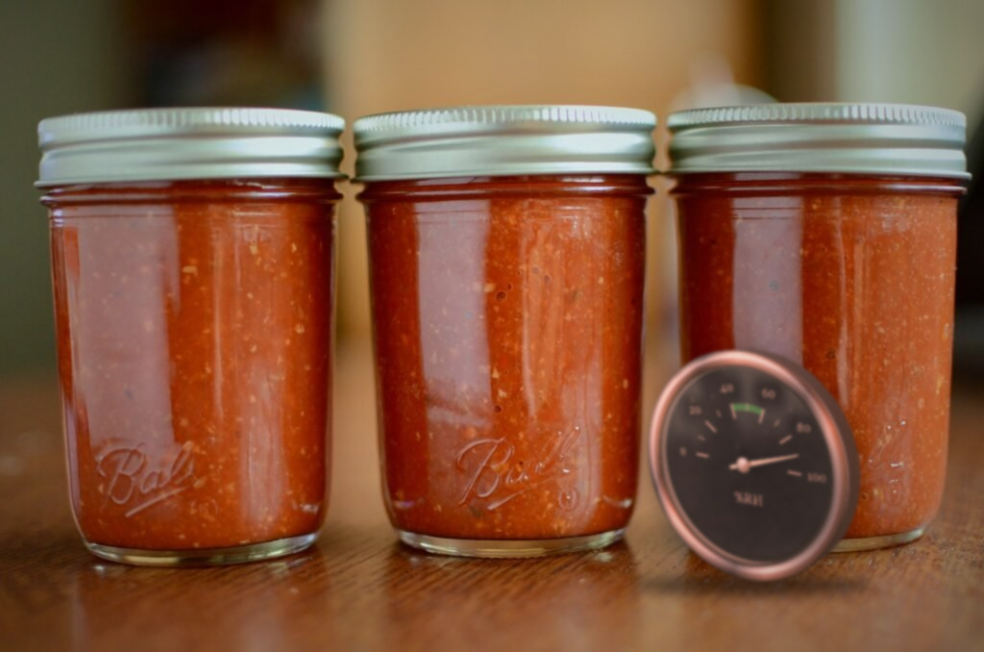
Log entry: 90
